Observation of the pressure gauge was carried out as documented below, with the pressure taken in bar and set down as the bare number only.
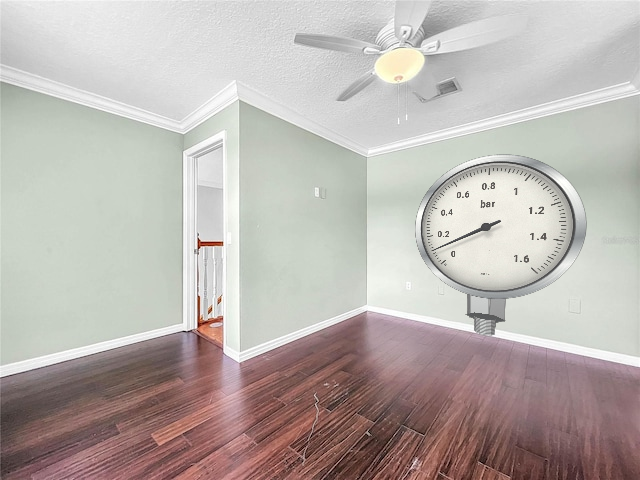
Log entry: 0.1
